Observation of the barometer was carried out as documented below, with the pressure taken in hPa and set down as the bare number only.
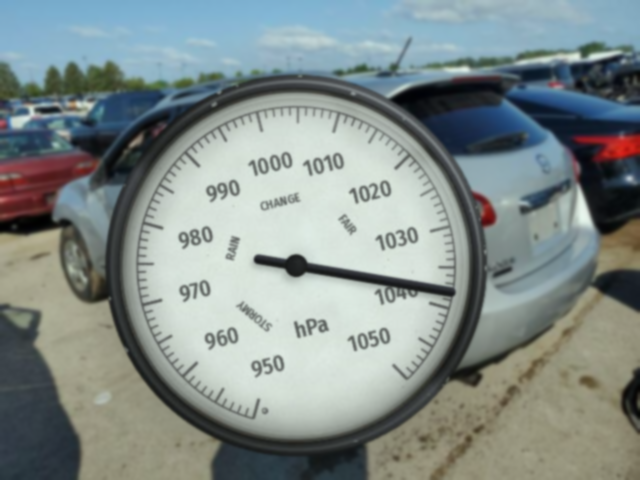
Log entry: 1038
